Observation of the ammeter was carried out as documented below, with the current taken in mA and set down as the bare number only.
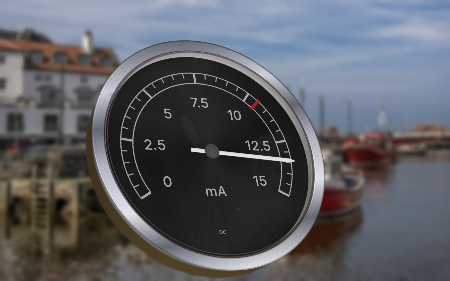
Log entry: 13.5
